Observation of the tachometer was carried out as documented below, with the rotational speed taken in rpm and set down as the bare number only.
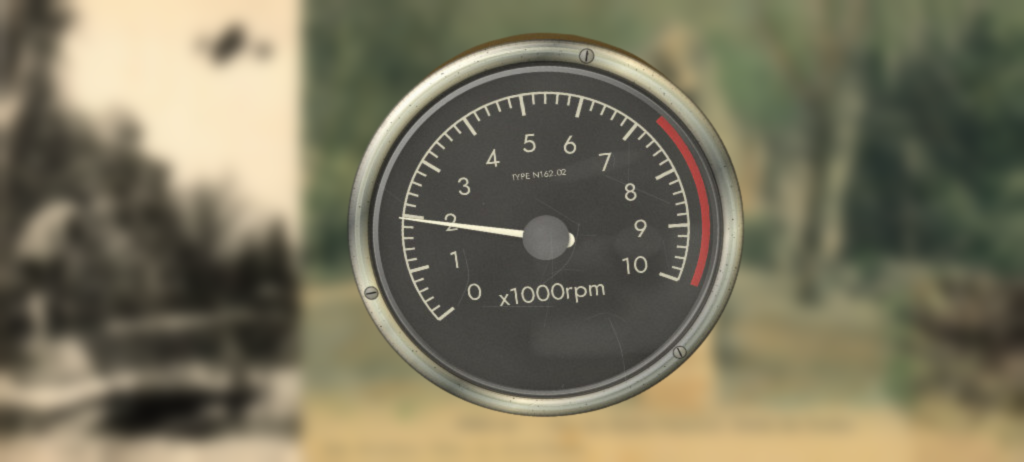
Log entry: 2000
